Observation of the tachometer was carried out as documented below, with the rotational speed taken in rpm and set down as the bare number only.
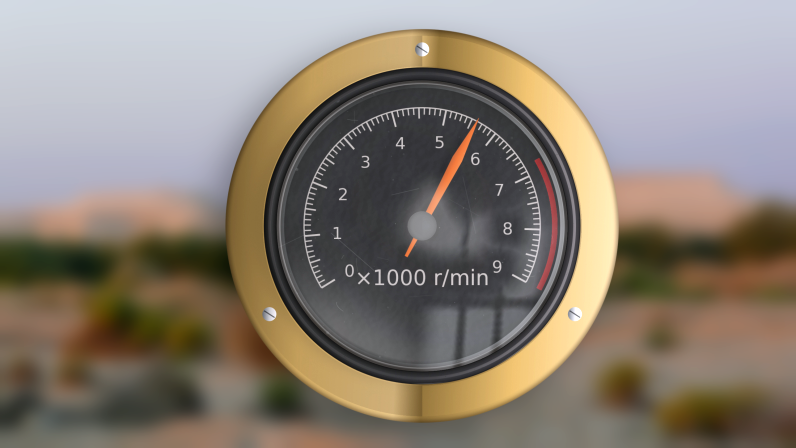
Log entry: 5600
